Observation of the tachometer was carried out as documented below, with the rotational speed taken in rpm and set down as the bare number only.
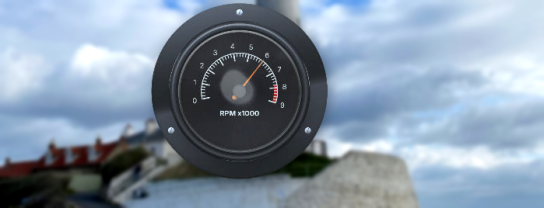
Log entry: 6000
